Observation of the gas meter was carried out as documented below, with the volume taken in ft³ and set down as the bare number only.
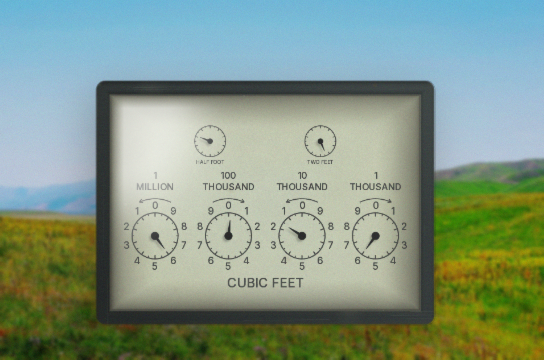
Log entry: 601600
